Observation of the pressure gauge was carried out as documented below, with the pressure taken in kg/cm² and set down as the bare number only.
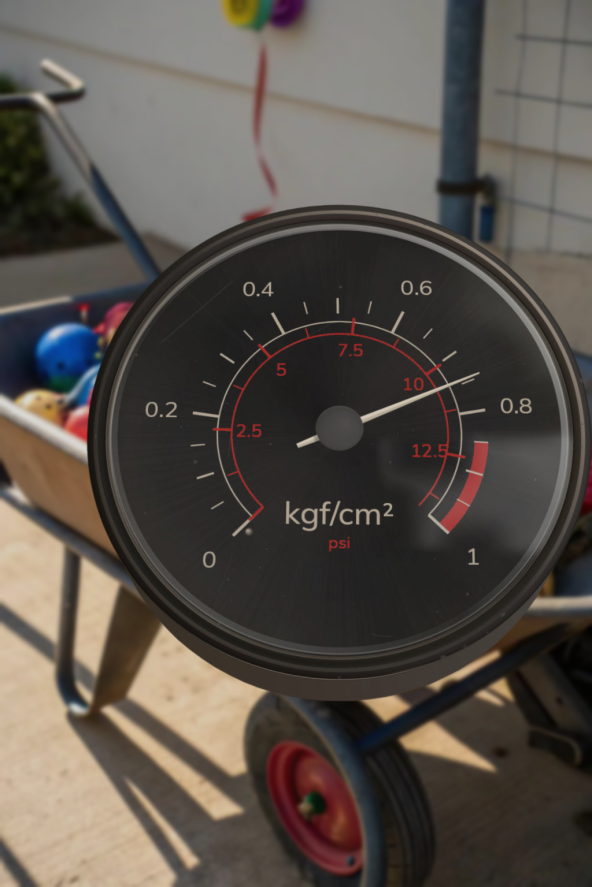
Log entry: 0.75
